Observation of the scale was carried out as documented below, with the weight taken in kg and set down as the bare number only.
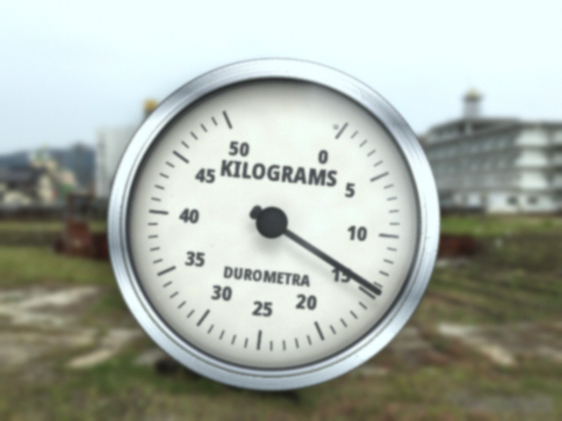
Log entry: 14.5
